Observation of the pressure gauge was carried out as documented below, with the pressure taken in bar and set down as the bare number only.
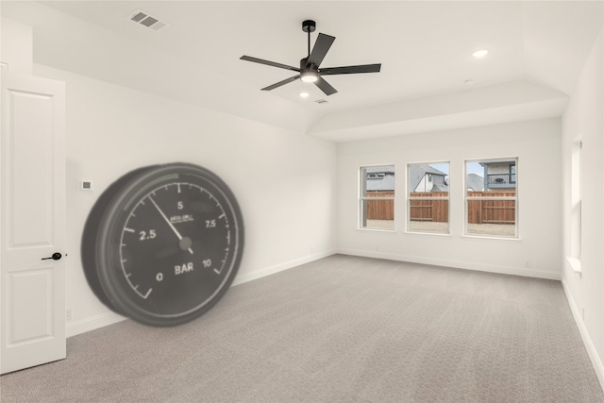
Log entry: 3.75
